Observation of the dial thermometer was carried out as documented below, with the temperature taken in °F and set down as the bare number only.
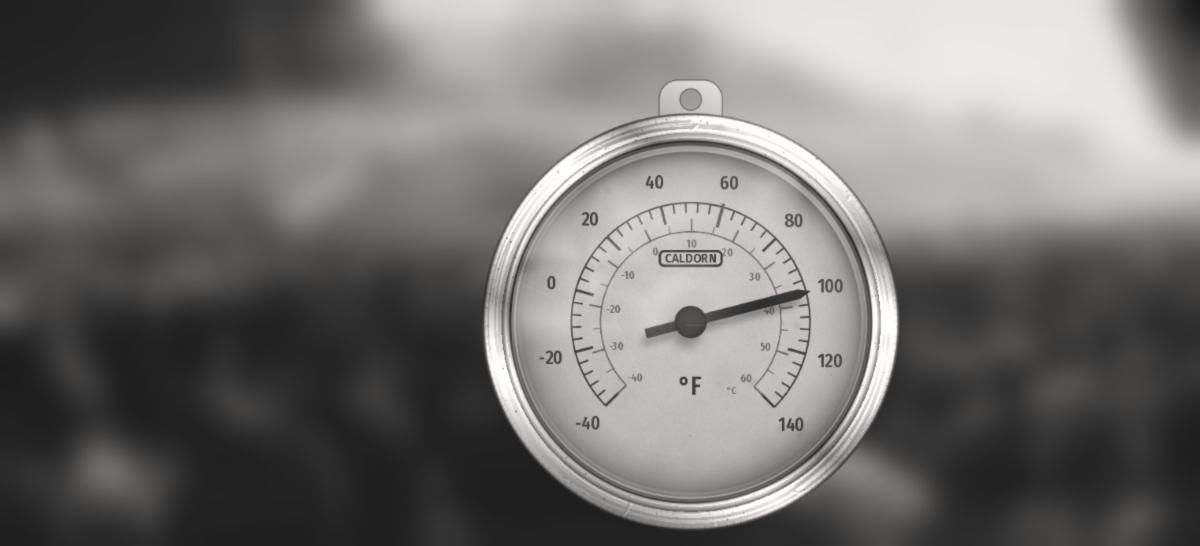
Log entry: 100
